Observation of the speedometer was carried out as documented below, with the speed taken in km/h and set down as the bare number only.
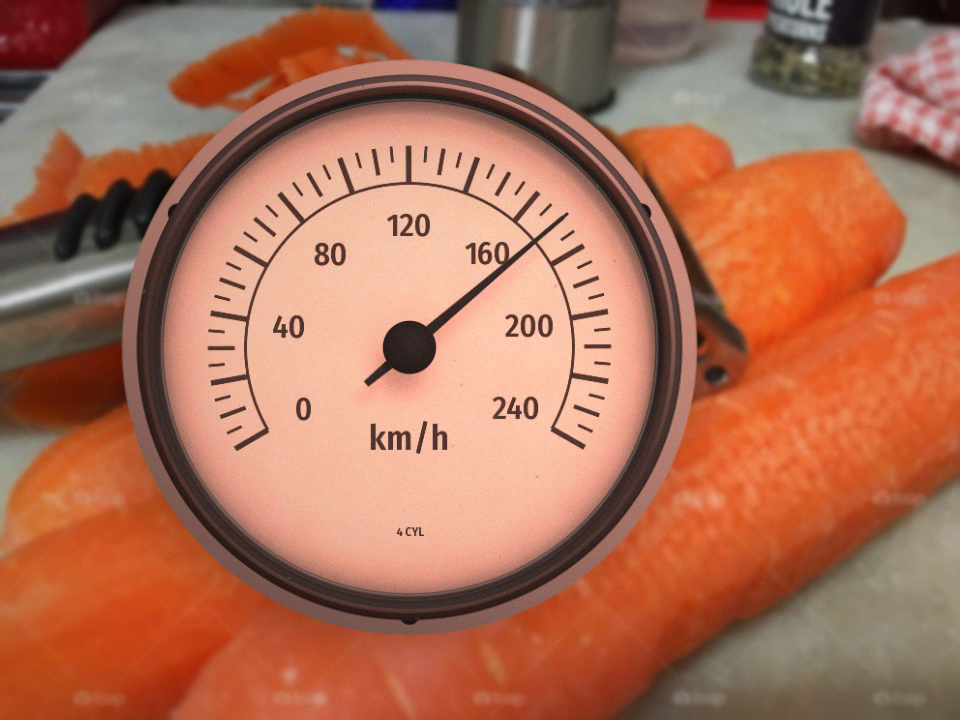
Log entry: 170
